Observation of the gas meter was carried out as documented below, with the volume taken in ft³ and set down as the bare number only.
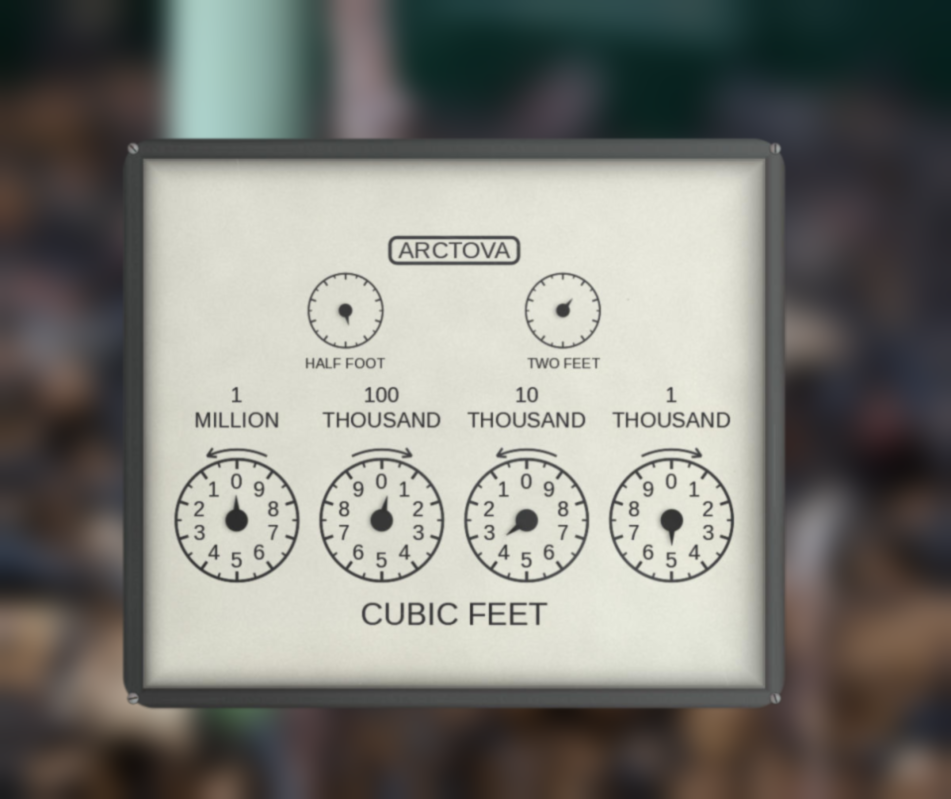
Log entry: 3500
